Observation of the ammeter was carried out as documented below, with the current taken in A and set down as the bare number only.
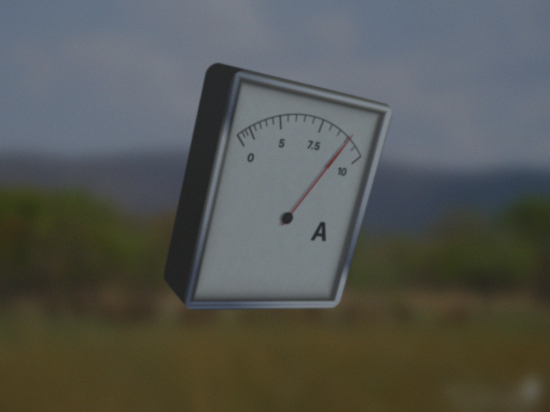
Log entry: 9
